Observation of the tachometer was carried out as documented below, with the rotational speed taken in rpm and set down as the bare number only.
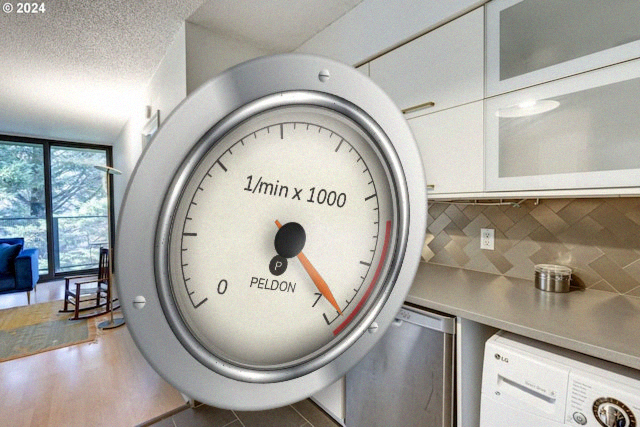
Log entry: 6800
